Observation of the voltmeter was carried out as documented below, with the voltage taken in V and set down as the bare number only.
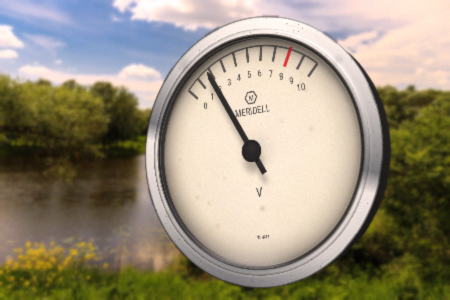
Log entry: 2
